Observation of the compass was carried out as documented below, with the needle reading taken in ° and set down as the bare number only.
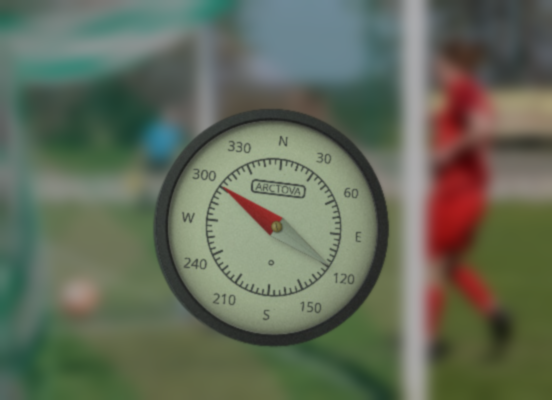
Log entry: 300
